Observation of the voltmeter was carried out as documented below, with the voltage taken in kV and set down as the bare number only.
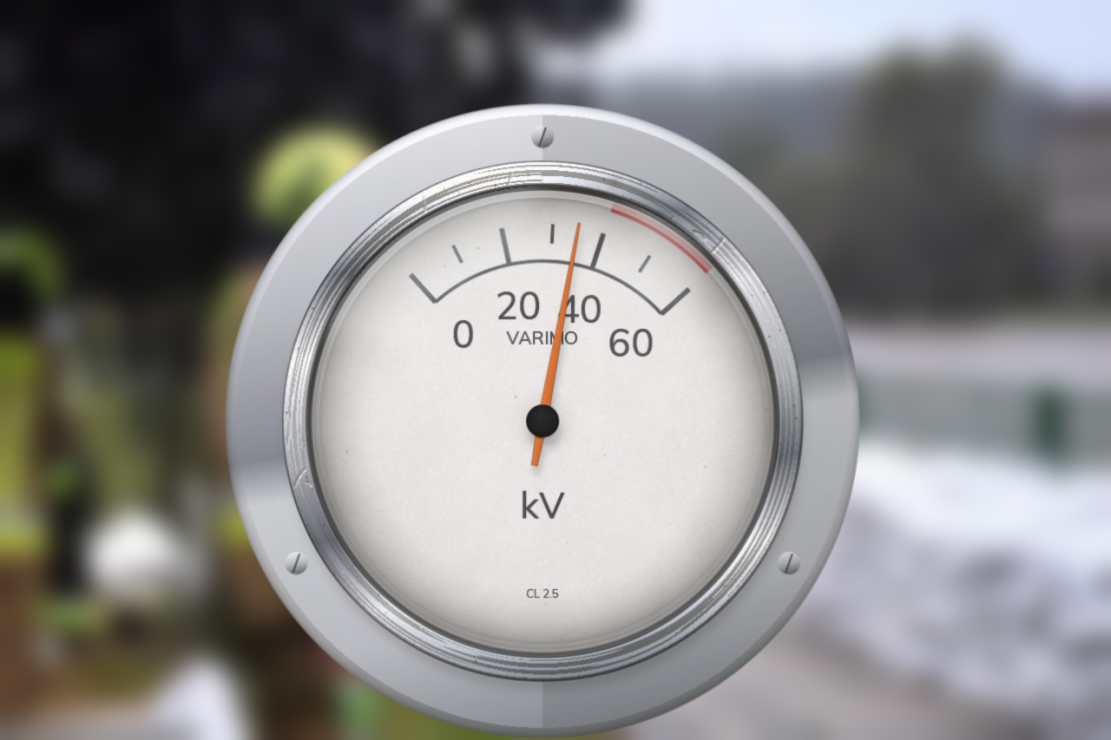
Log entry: 35
